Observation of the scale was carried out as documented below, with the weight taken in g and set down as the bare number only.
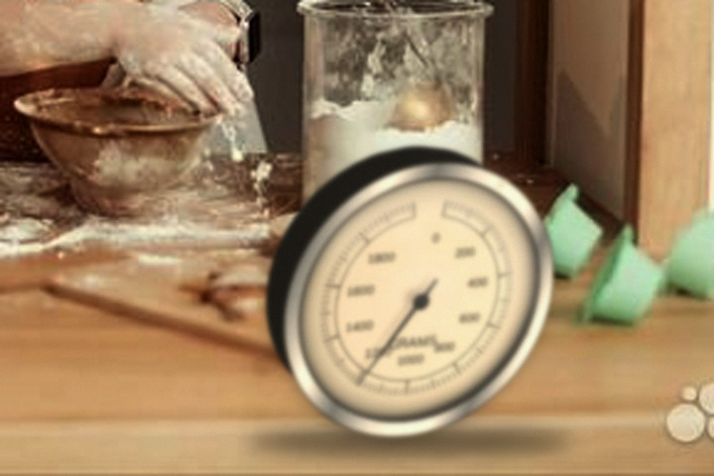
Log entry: 1200
